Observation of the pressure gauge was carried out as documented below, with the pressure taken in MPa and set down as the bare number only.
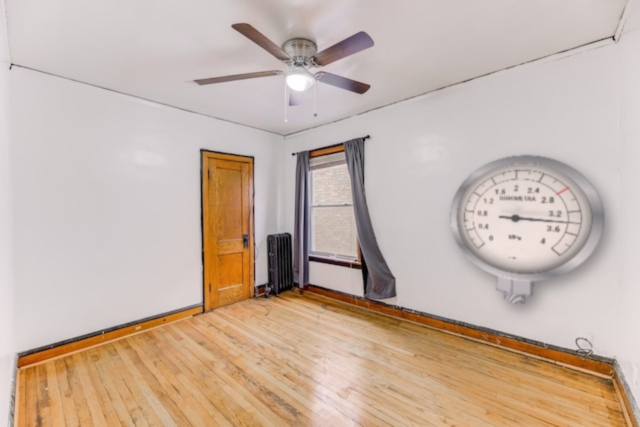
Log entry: 3.4
